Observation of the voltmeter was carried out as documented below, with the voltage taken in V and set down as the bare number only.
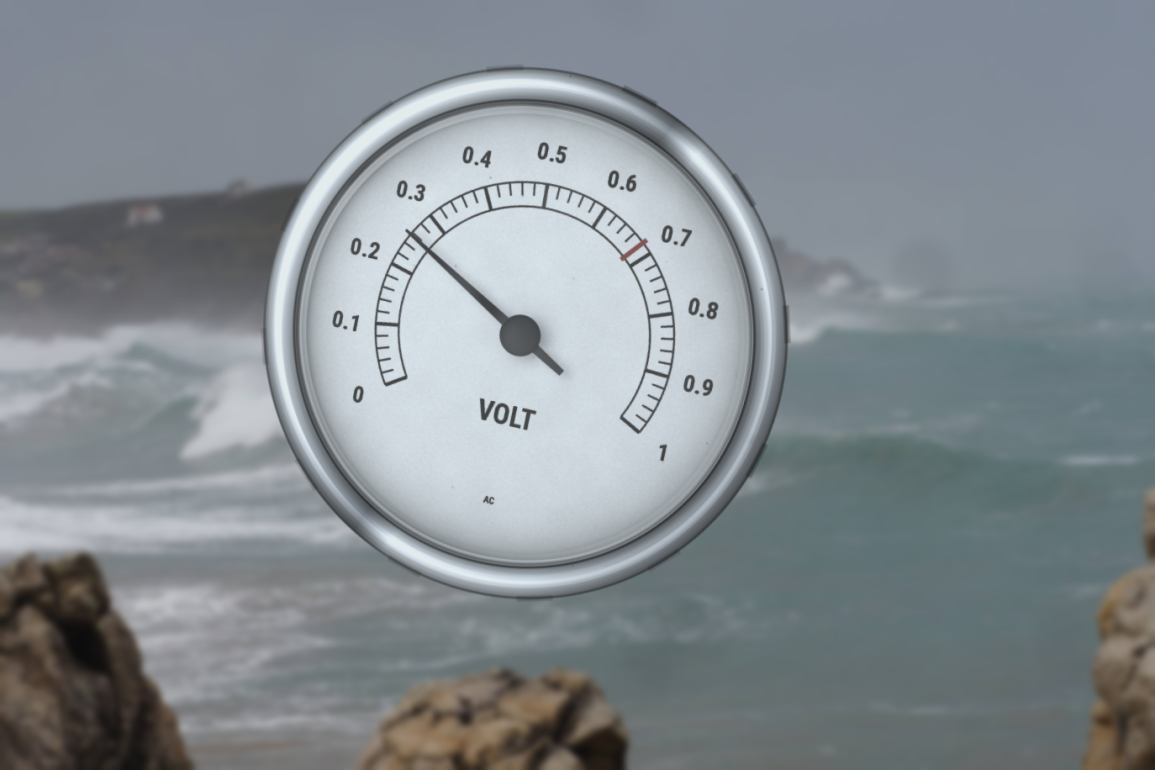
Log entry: 0.26
